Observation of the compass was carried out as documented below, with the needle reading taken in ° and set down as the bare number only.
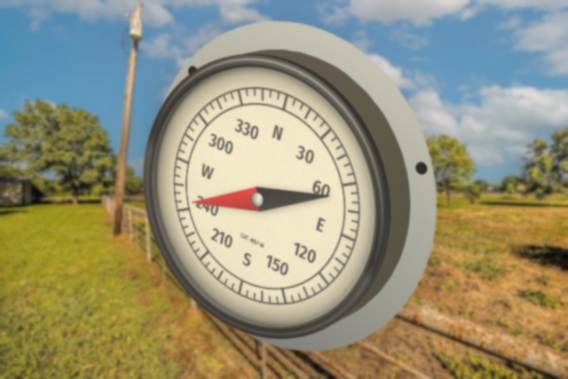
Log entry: 245
